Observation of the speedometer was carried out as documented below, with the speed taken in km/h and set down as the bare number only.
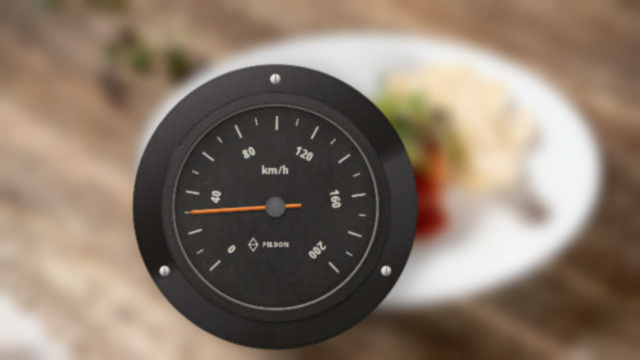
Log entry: 30
